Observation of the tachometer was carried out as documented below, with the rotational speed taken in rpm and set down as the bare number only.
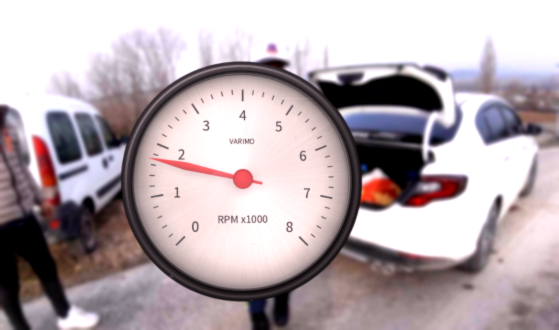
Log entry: 1700
